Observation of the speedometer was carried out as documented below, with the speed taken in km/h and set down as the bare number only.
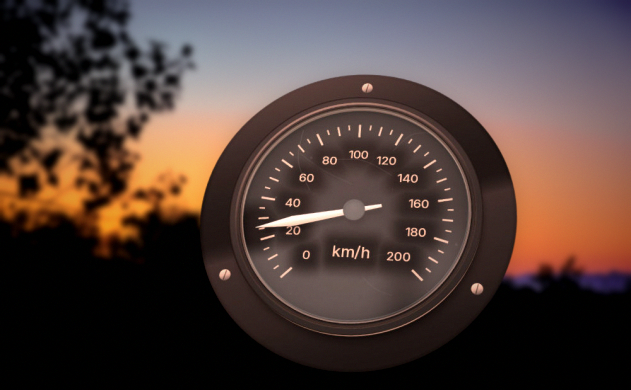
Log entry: 25
